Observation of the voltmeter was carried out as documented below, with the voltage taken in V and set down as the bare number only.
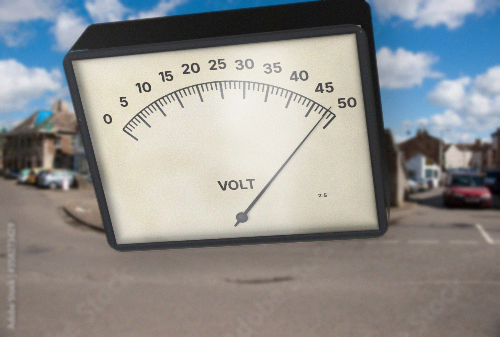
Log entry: 48
